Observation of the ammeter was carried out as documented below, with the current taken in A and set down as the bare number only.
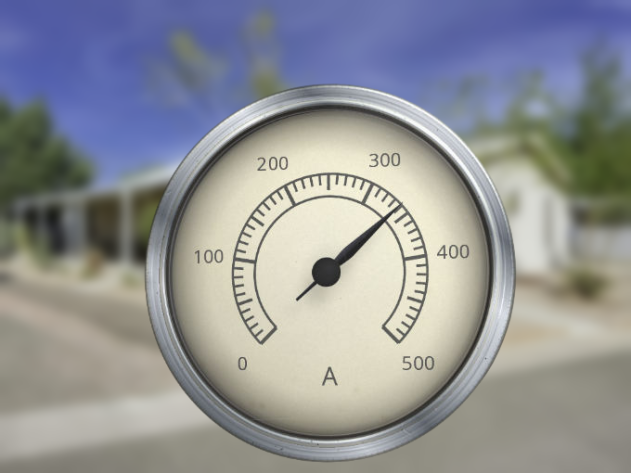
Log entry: 340
